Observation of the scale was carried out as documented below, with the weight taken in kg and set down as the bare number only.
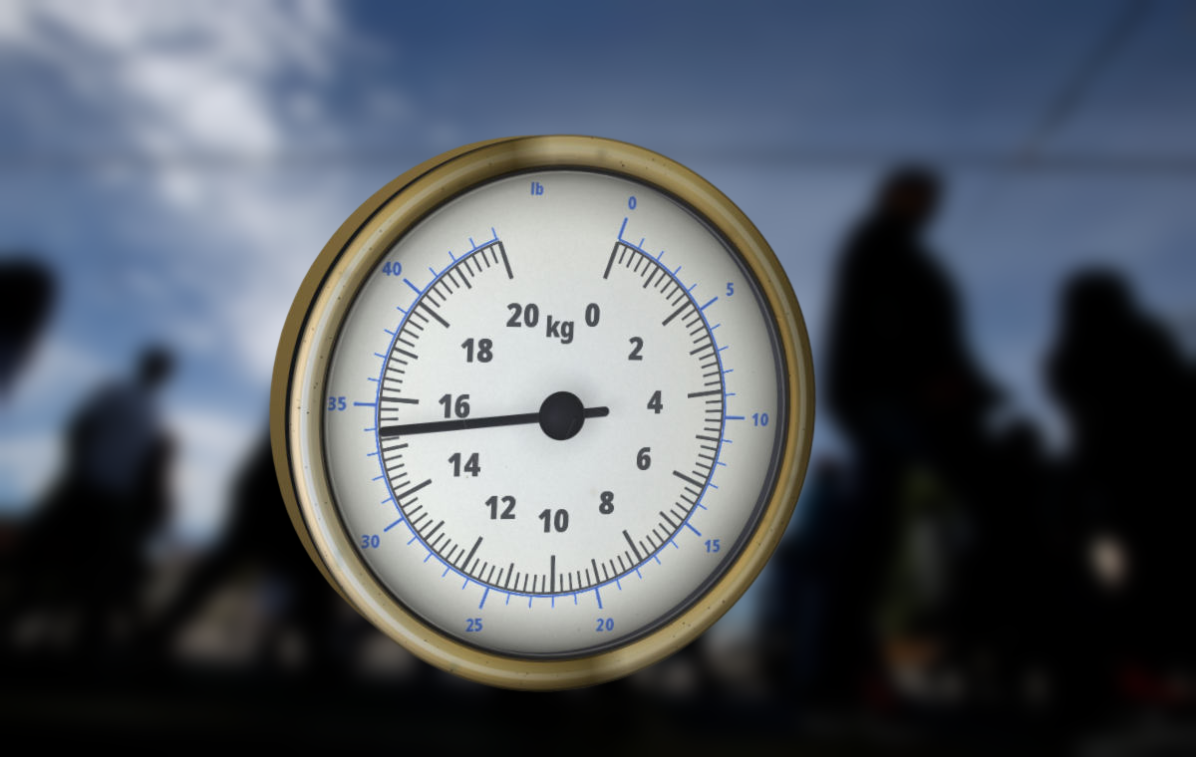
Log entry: 15.4
